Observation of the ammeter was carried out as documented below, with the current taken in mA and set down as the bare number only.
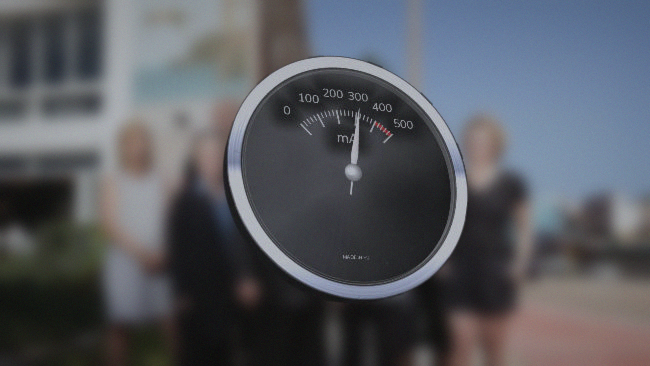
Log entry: 300
